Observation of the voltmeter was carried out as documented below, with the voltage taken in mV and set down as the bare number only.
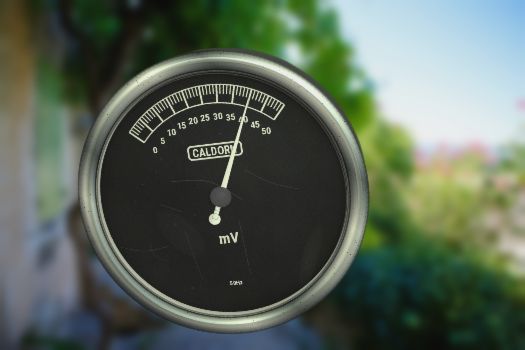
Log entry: 40
